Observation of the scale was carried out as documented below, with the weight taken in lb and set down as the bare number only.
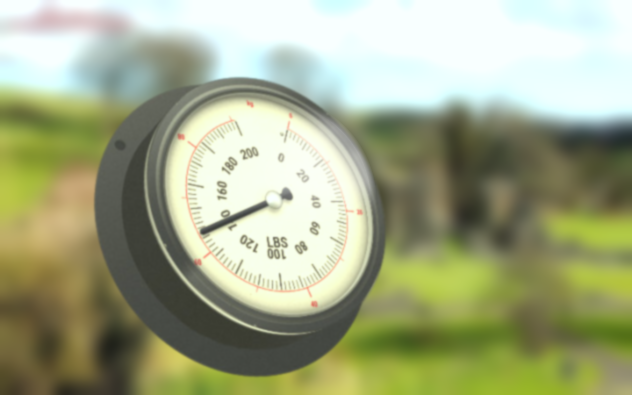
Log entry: 140
